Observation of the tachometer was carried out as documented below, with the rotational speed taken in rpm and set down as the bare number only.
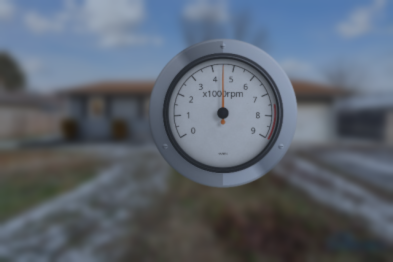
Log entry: 4500
